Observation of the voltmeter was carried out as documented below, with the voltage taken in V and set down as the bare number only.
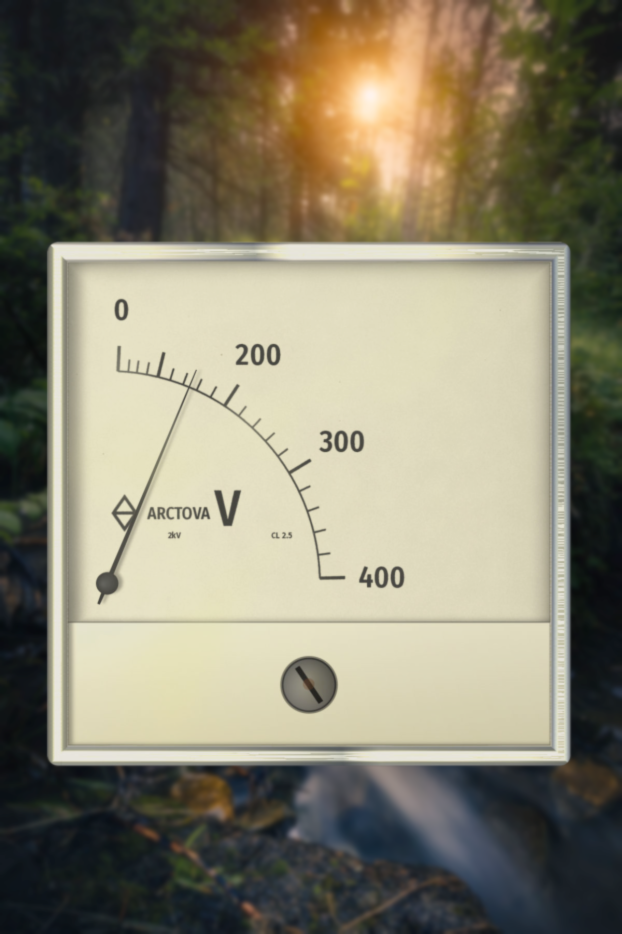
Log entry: 150
